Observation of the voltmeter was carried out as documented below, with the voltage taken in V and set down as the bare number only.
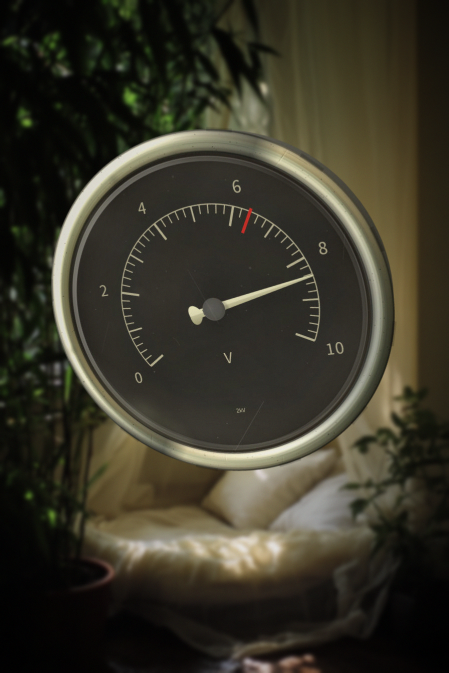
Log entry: 8.4
